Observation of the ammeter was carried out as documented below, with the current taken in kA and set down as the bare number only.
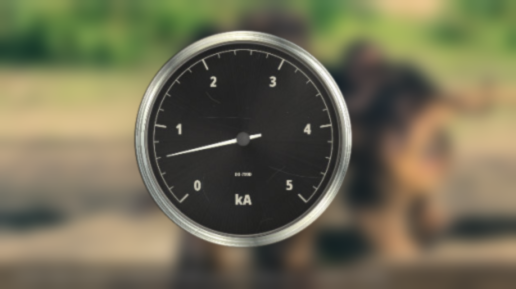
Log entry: 0.6
